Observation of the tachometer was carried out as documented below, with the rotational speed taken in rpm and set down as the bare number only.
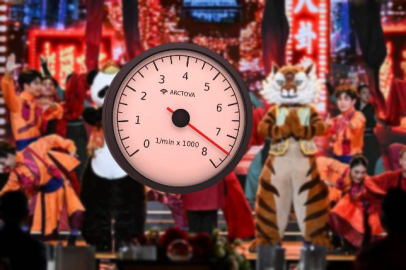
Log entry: 7500
